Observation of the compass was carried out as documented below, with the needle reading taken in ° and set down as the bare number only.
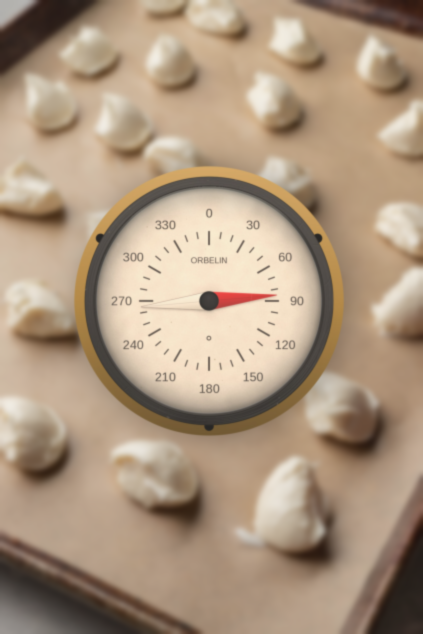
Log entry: 85
